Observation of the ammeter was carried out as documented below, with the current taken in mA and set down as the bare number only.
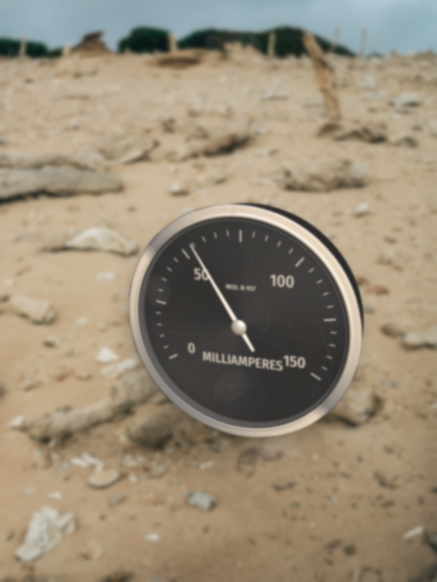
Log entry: 55
